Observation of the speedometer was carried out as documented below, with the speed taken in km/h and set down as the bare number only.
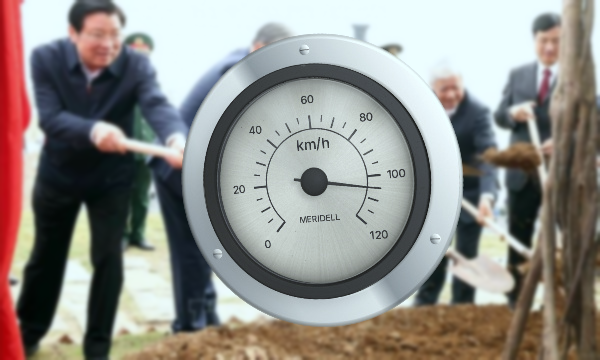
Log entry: 105
